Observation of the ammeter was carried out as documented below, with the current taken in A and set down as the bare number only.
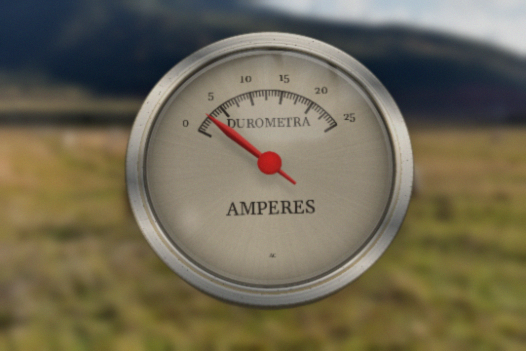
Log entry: 2.5
